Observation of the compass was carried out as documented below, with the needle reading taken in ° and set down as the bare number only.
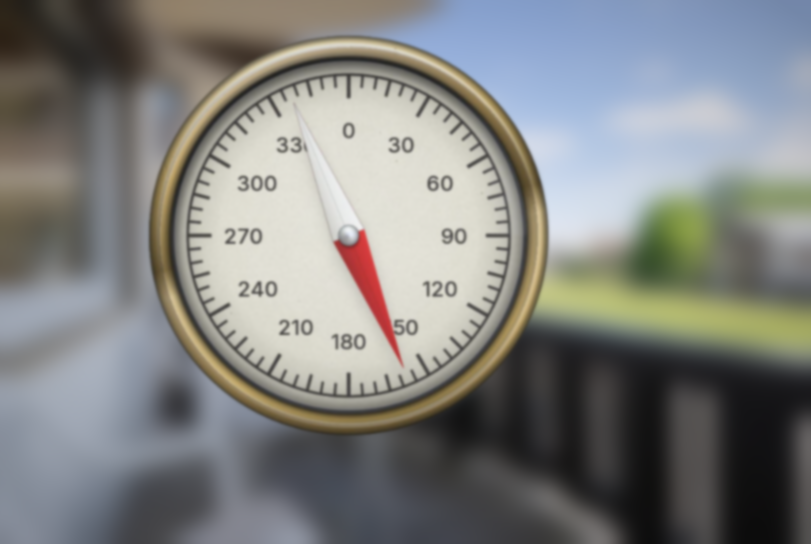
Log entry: 157.5
